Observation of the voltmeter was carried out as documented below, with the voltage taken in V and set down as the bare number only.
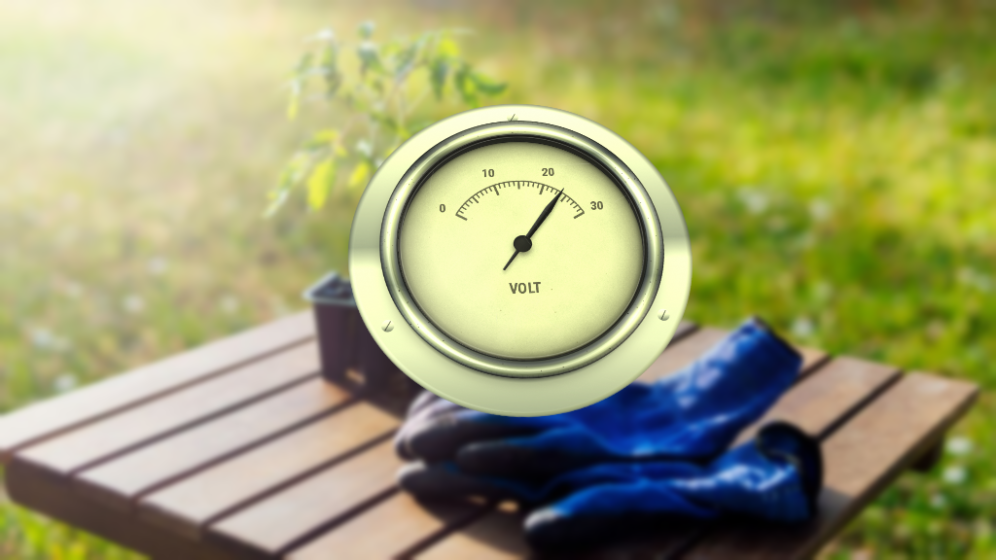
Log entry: 24
